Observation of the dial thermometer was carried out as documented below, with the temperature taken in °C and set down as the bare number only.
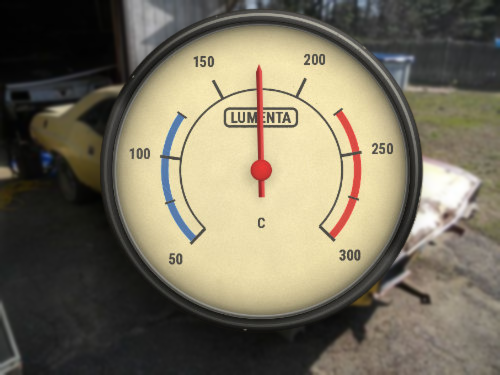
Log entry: 175
